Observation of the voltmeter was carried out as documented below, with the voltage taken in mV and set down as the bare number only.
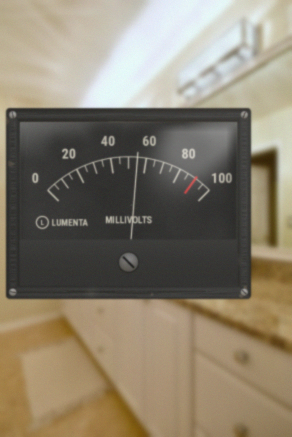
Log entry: 55
